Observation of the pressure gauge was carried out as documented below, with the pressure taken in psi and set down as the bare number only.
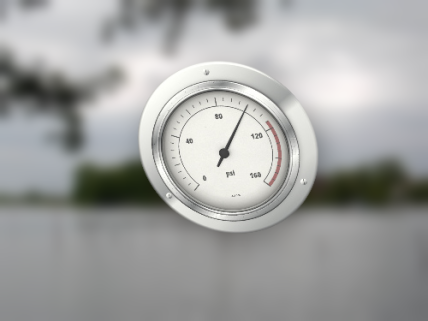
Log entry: 100
